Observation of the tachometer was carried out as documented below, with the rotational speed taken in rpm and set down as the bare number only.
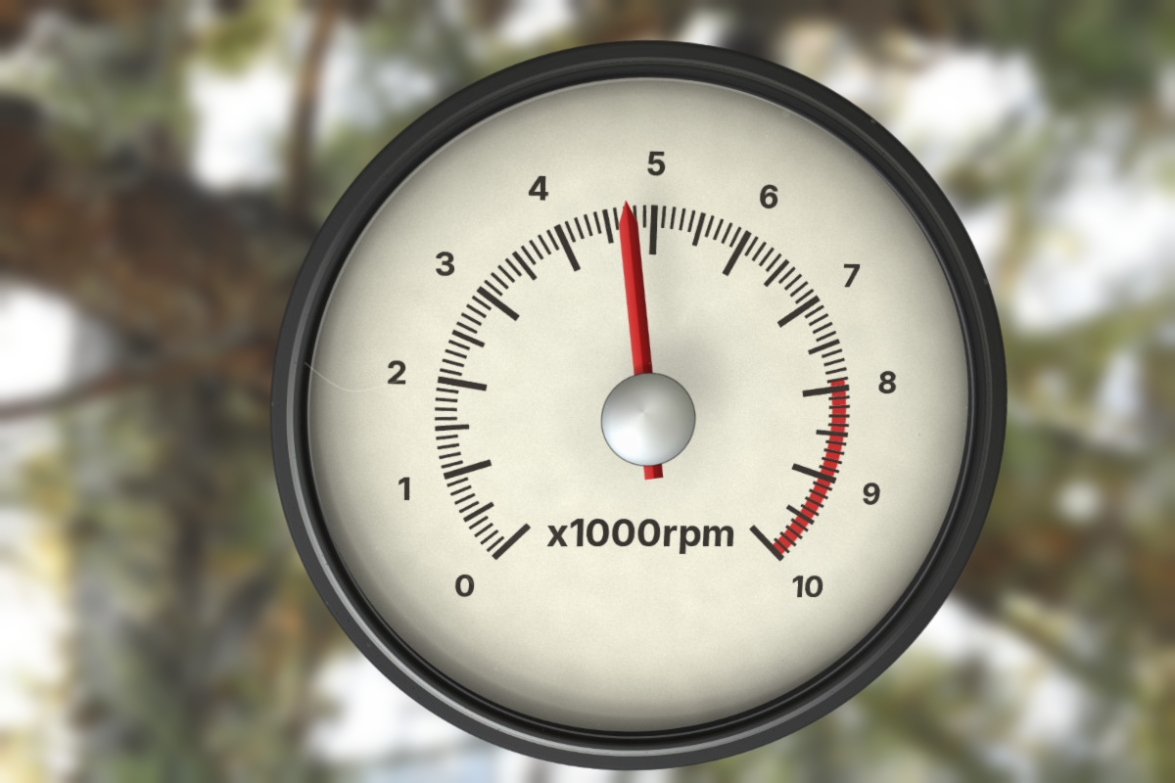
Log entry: 4700
